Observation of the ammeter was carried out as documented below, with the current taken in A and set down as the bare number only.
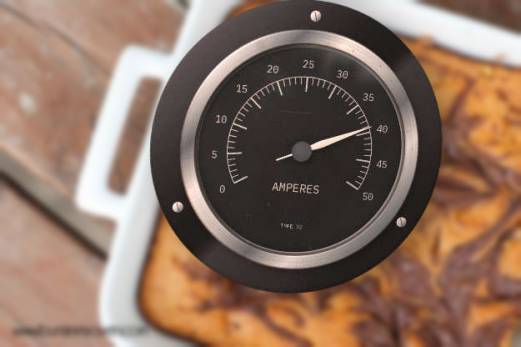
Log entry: 39
